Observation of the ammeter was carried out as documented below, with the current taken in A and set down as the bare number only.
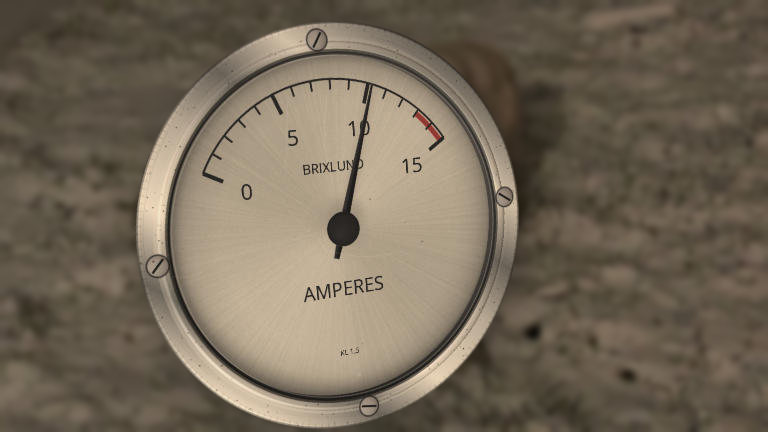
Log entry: 10
